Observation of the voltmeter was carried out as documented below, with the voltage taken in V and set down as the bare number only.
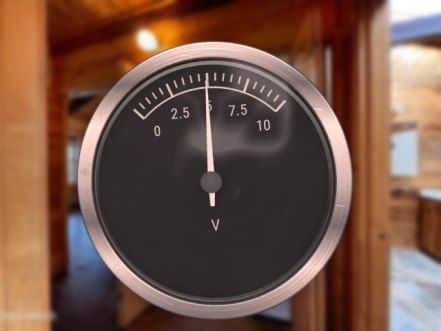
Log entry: 5
